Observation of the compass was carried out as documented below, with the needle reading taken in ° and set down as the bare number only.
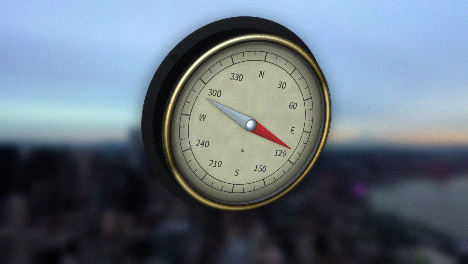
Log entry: 110
